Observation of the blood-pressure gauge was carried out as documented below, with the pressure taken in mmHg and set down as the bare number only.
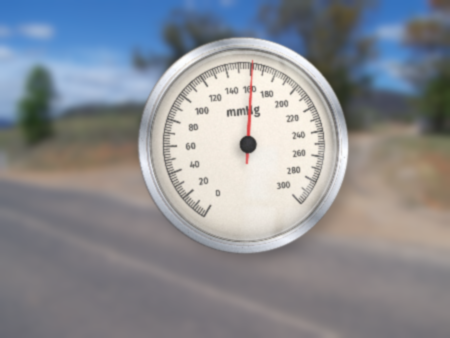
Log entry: 160
